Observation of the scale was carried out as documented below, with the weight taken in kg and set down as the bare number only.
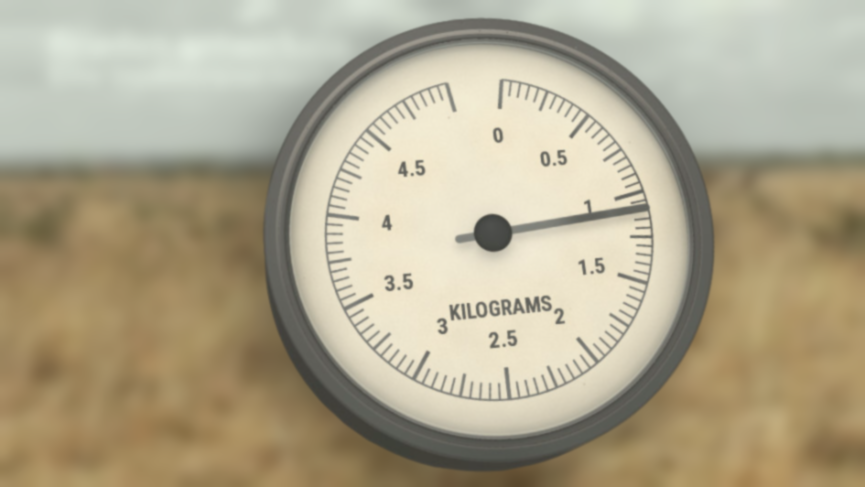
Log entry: 1.1
